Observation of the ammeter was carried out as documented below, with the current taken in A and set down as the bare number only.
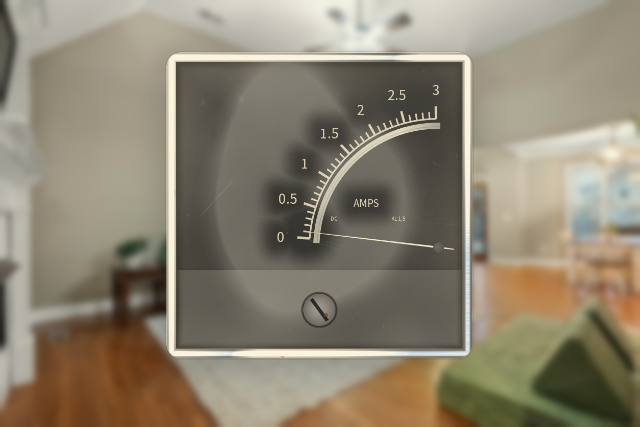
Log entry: 0.1
